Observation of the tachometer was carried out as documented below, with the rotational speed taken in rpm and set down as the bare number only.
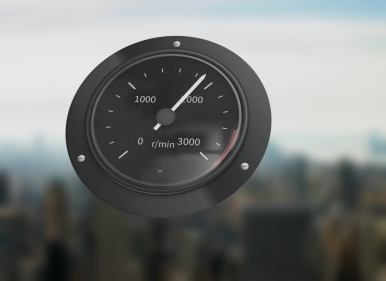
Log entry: 1900
